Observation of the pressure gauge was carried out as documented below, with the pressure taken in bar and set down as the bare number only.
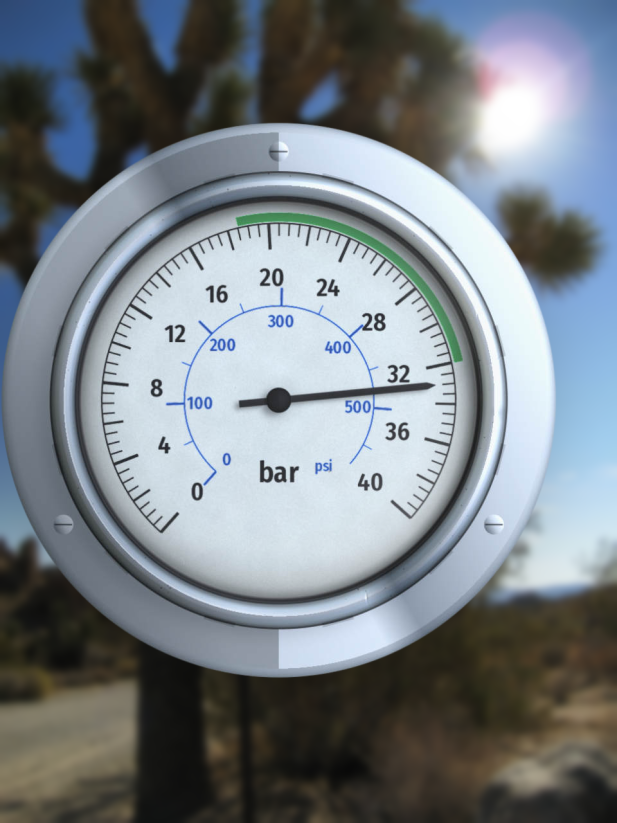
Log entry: 33
